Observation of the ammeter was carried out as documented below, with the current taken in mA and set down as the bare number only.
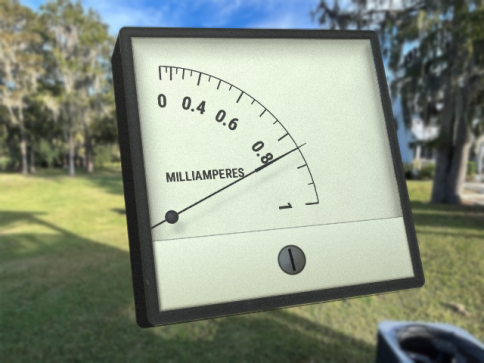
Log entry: 0.85
